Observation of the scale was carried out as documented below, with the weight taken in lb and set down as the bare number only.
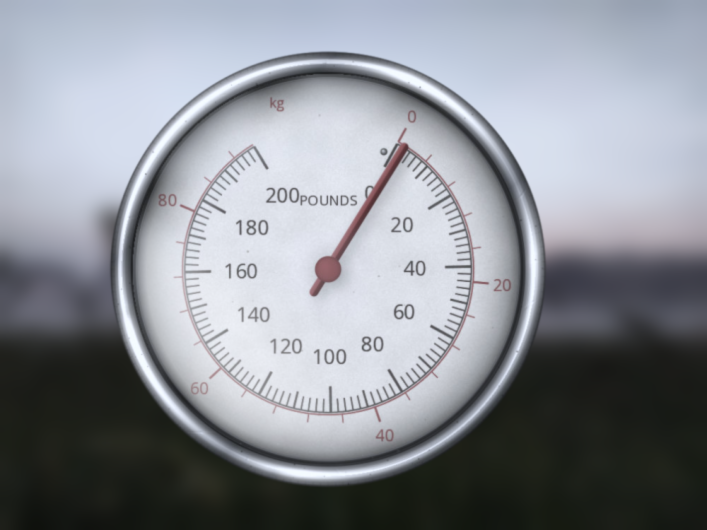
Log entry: 2
